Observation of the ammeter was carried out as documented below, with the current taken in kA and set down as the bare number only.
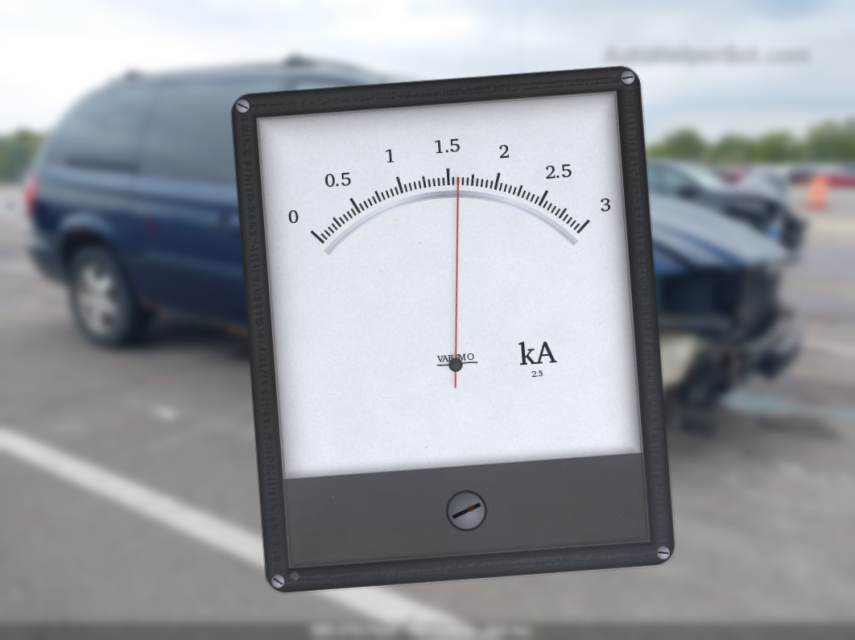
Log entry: 1.6
